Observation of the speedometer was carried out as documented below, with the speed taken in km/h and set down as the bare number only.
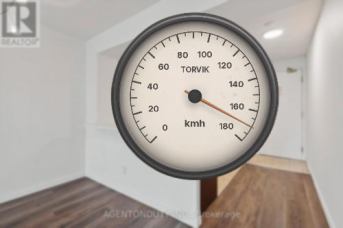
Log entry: 170
